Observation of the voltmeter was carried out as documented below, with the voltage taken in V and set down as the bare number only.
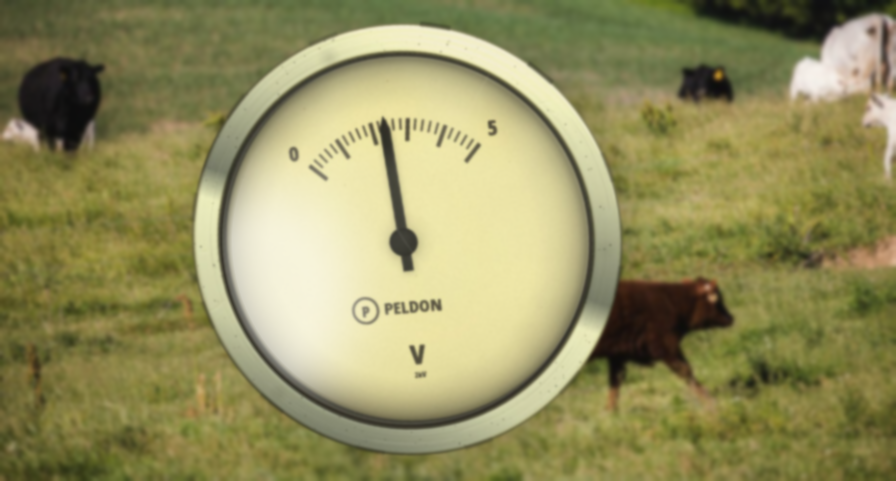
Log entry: 2.4
